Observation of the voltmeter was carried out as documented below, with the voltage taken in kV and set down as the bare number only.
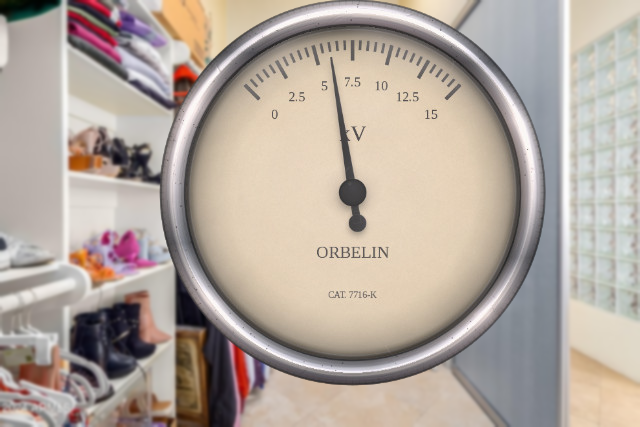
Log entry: 6
